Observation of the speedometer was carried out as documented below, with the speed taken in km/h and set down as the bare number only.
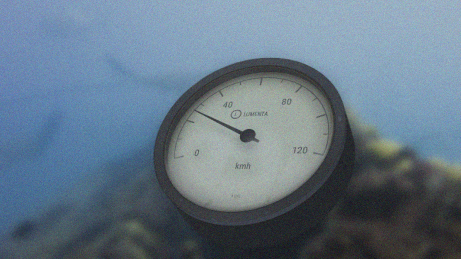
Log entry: 25
